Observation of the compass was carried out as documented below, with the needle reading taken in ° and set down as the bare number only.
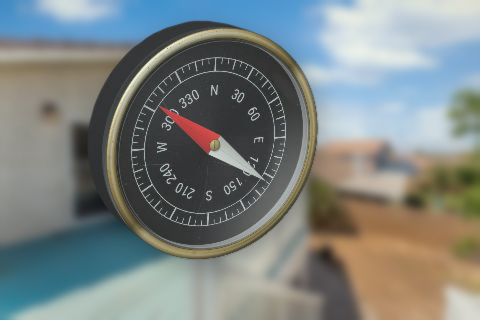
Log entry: 305
